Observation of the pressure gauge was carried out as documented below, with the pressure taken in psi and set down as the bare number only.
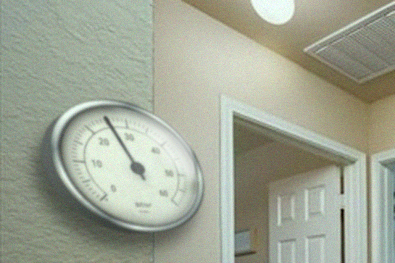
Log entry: 25
